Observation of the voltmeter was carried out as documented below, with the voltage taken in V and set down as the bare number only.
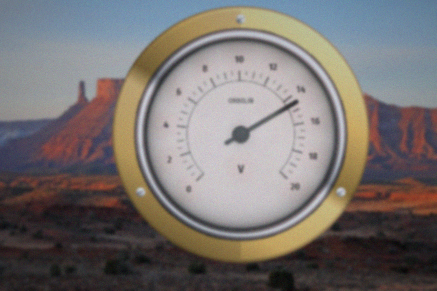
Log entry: 14.5
